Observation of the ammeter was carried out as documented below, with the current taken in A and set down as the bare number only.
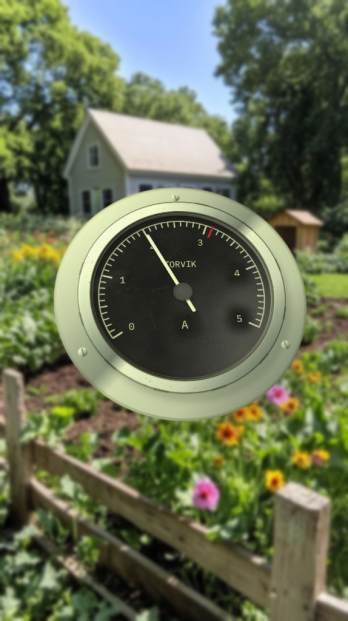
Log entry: 2
